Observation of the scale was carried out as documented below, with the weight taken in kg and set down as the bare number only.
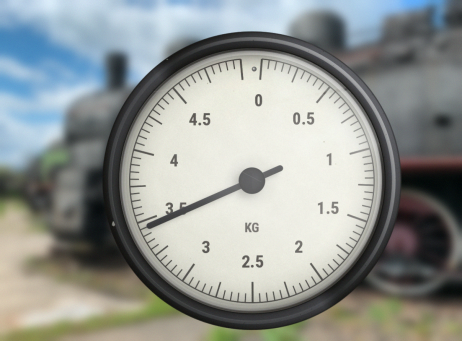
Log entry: 3.45
